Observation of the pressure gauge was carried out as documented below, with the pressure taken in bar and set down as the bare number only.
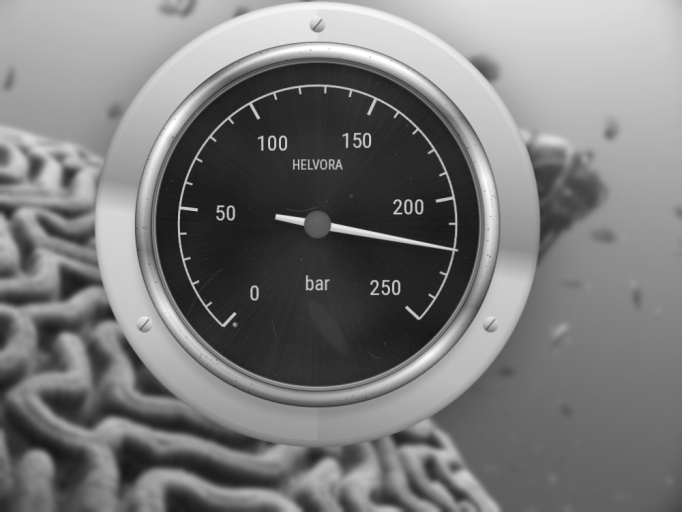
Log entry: 220
